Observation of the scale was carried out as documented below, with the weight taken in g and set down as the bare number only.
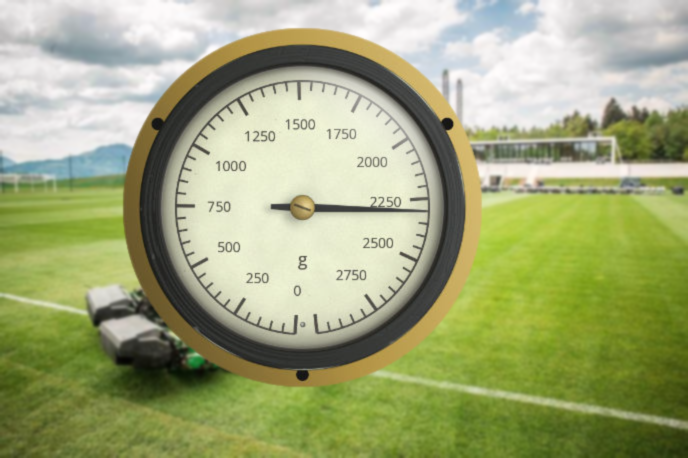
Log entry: 2300
